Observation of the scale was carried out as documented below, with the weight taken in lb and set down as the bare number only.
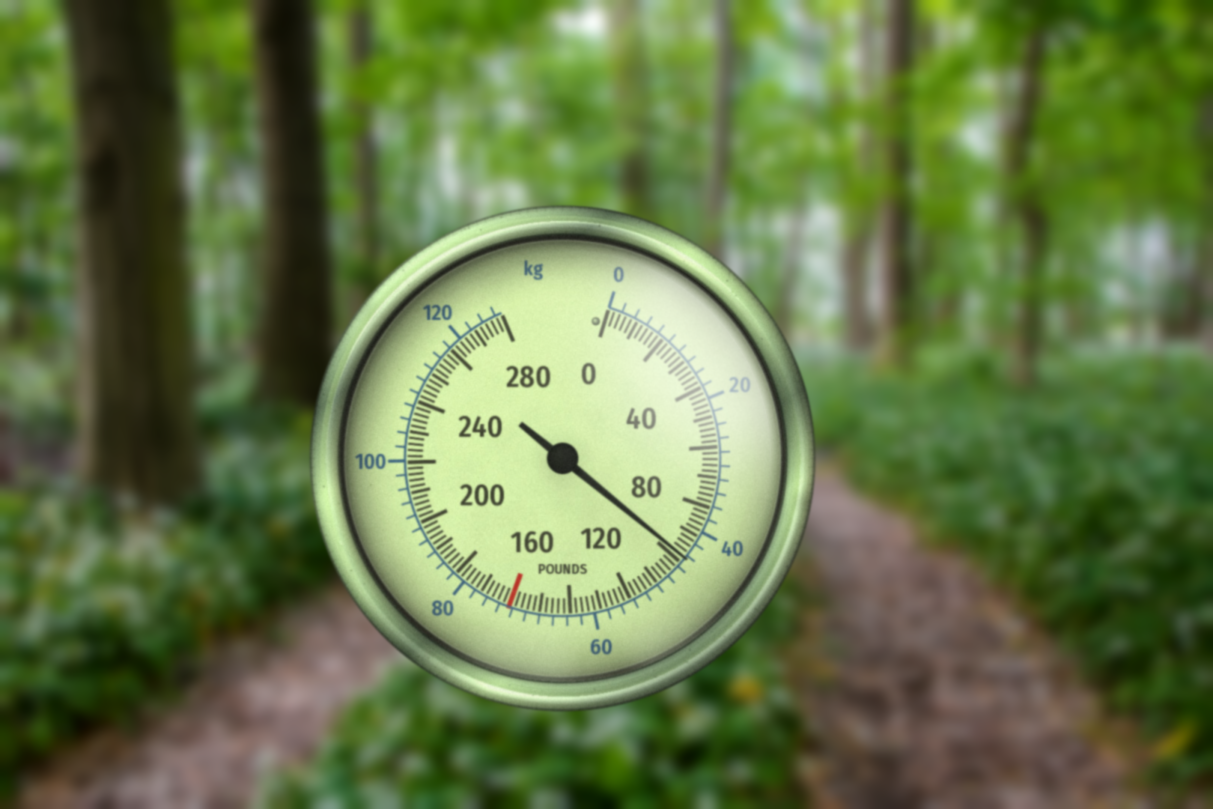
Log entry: 98
